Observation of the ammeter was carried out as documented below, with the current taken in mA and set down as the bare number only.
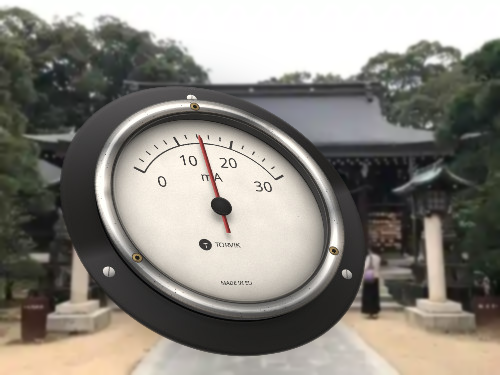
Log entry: 14
